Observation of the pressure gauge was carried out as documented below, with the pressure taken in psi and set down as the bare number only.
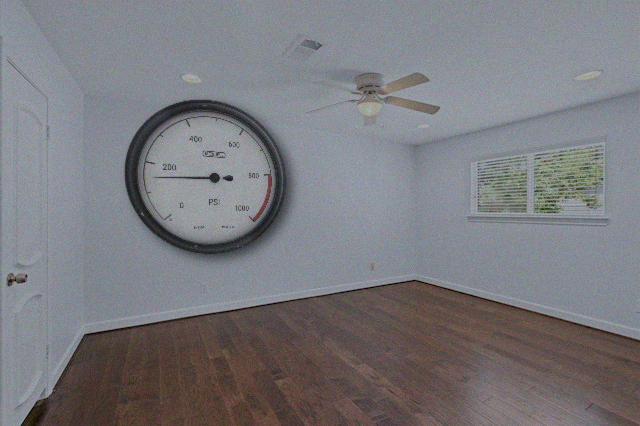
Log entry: 150
